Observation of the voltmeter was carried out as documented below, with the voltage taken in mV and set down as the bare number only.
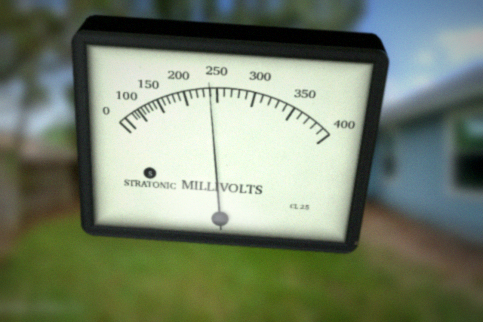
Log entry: 240
